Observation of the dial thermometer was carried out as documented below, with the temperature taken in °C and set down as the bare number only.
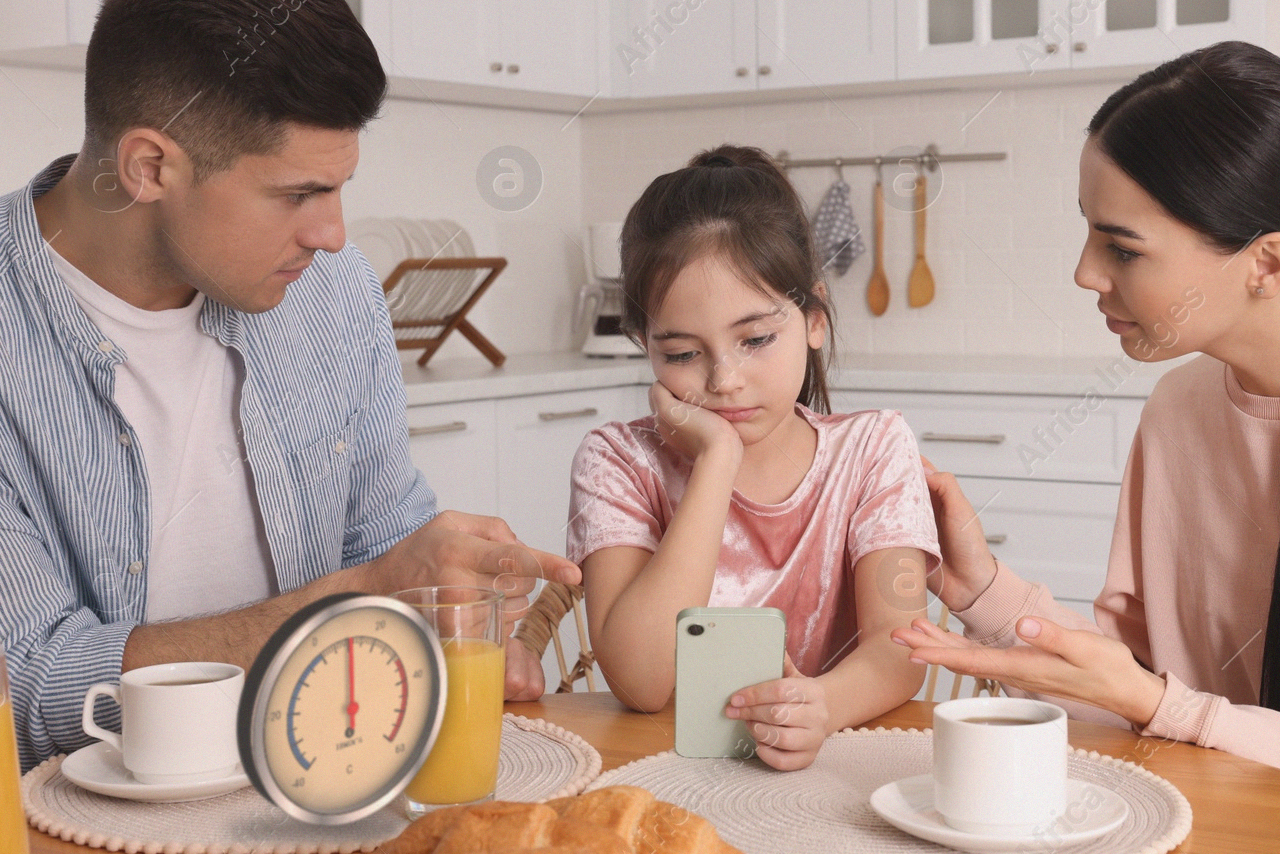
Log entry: 10
